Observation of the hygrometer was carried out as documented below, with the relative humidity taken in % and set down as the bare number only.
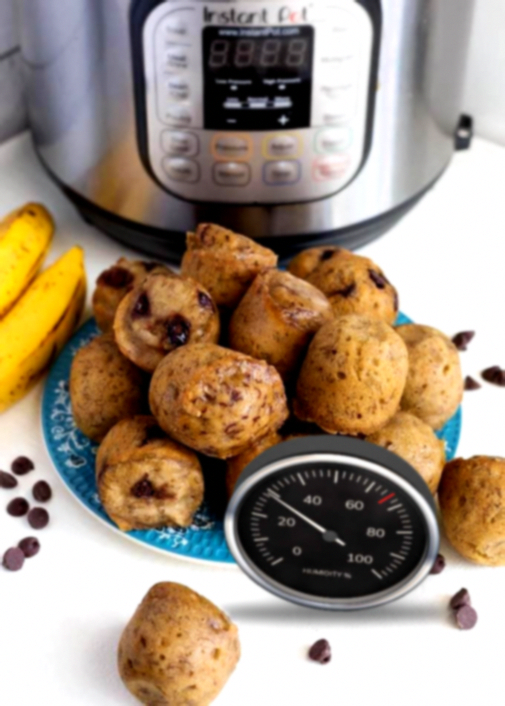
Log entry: 30
